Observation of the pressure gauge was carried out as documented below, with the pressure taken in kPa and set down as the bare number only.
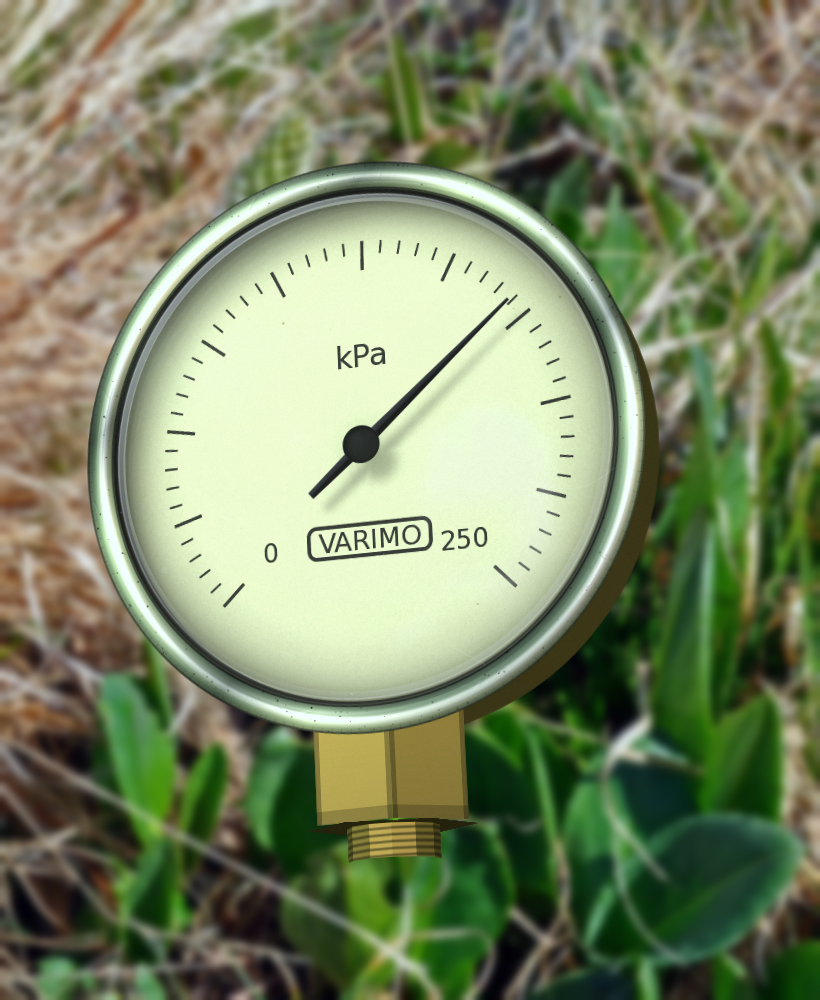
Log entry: 170
